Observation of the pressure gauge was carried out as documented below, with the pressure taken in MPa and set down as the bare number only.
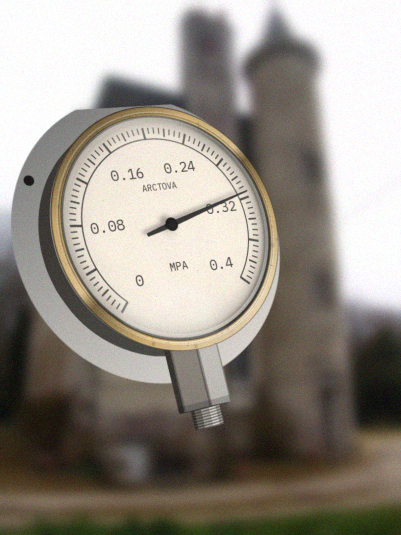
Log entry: 0.315
